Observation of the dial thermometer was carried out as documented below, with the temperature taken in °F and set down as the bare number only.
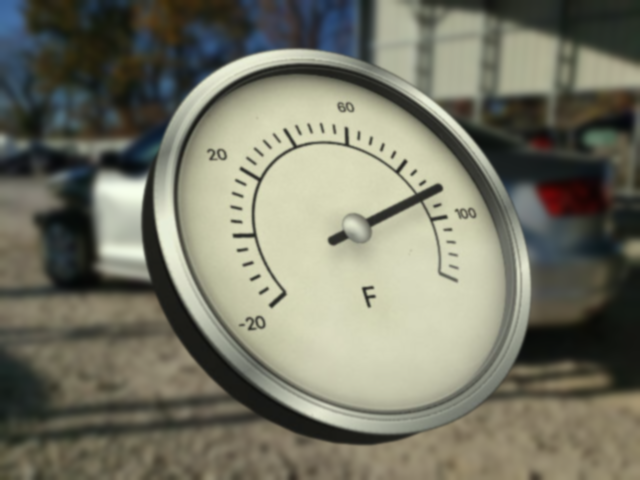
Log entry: 92
